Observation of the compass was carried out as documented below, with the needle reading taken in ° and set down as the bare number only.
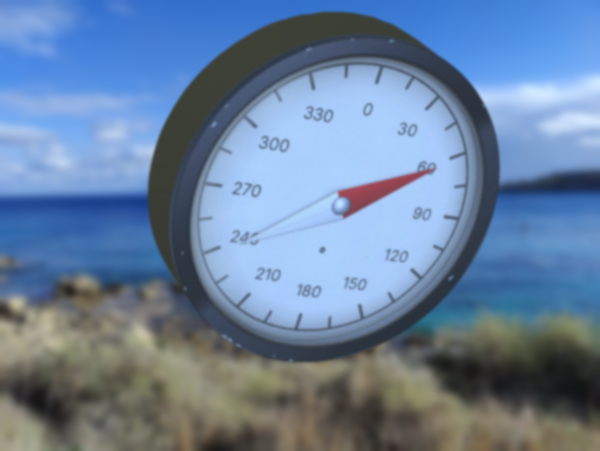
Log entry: 60
